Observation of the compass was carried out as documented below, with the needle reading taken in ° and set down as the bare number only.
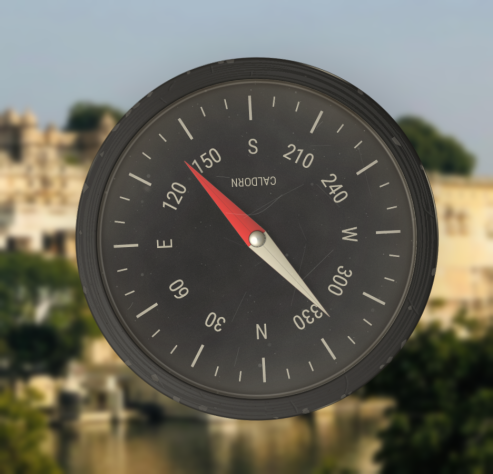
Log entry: 140
